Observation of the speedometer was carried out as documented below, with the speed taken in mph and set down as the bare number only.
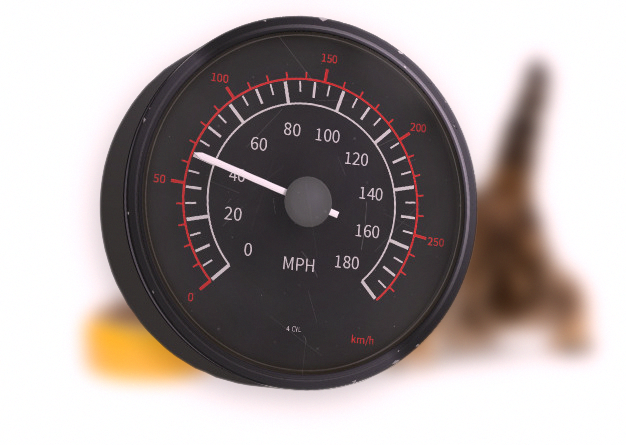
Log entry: 40
